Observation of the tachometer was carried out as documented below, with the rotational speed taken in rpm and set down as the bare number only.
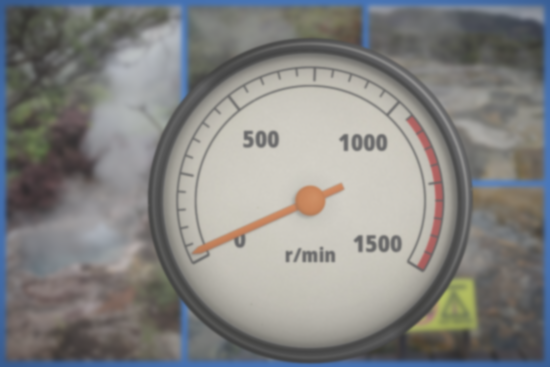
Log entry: 25
